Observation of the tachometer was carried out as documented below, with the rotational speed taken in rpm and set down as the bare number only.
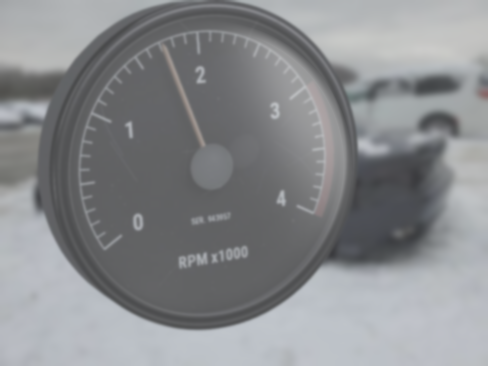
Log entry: 1700
